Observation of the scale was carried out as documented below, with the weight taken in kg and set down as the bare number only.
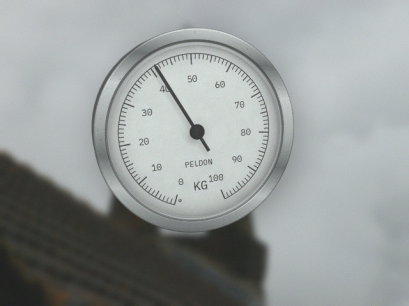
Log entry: 41
